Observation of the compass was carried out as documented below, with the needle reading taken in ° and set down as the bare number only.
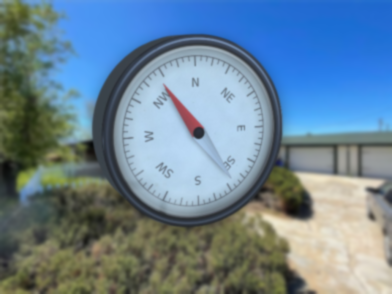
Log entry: 325
